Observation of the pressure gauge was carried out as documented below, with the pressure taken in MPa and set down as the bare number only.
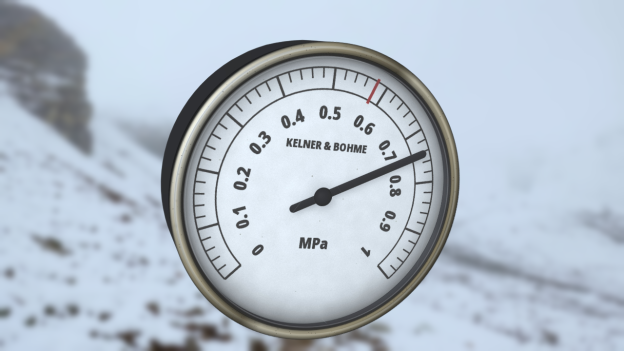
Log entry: 0.74
